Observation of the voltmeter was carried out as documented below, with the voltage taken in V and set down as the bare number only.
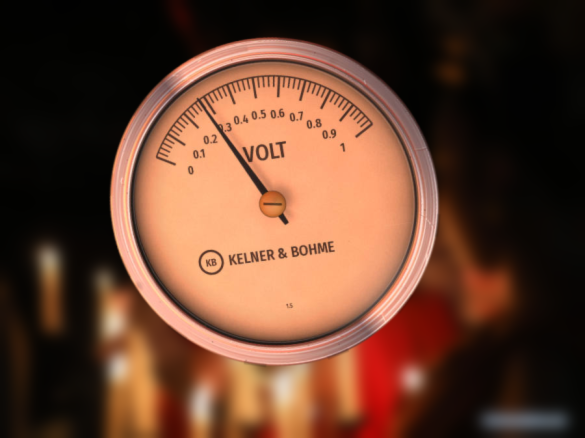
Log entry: 0.28
